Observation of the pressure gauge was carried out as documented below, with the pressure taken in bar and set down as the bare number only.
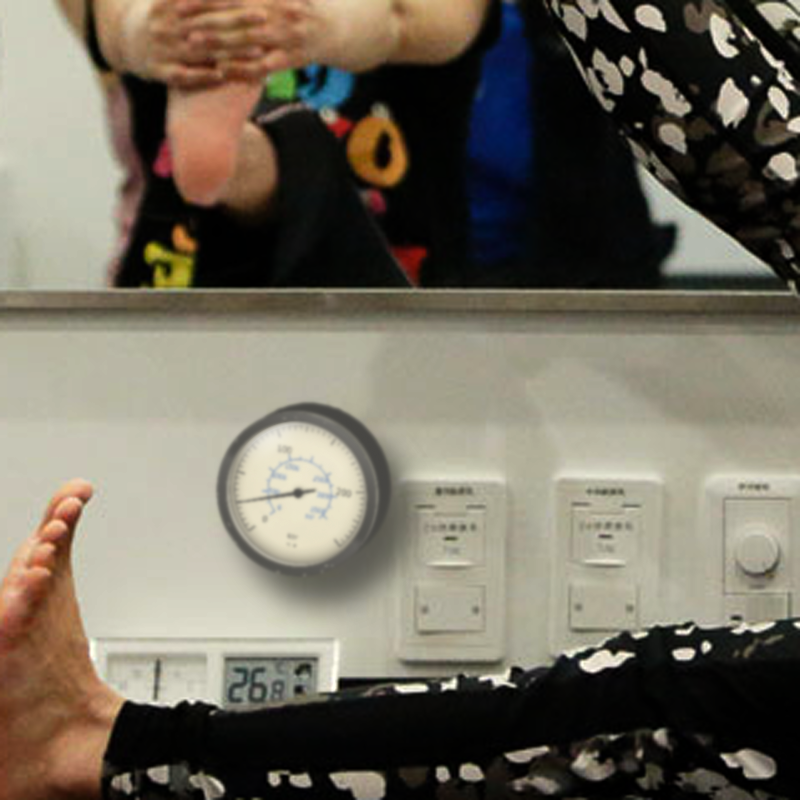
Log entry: 25
